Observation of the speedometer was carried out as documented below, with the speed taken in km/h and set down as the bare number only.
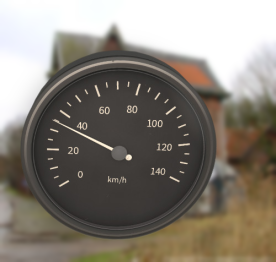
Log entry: 35
